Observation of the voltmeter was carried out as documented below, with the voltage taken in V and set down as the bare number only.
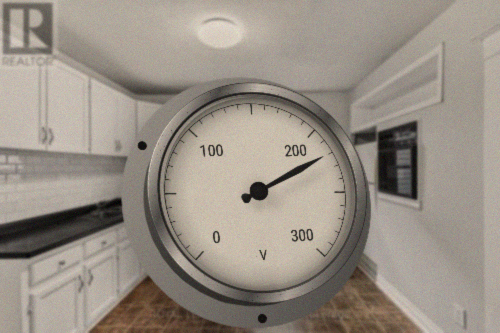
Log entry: 220
